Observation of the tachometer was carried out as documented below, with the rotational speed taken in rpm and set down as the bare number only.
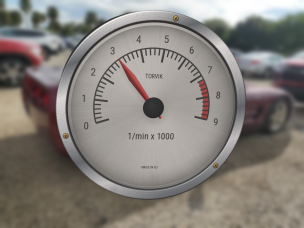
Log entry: 3000
